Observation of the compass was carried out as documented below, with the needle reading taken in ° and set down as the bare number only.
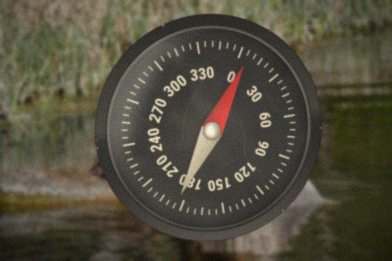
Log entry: 5
